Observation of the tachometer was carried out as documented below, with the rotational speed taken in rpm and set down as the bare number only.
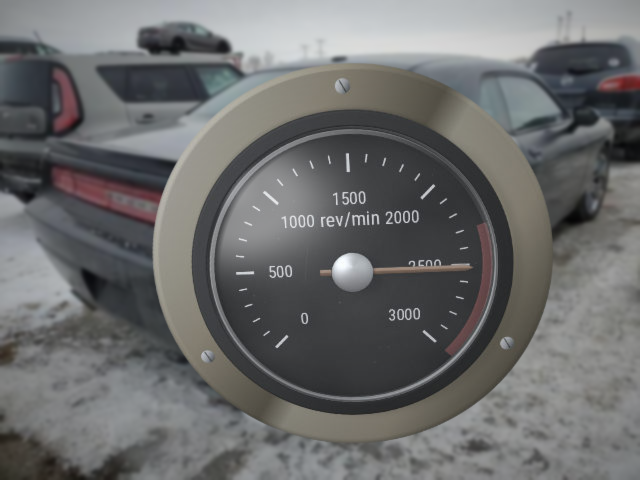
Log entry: 2500
